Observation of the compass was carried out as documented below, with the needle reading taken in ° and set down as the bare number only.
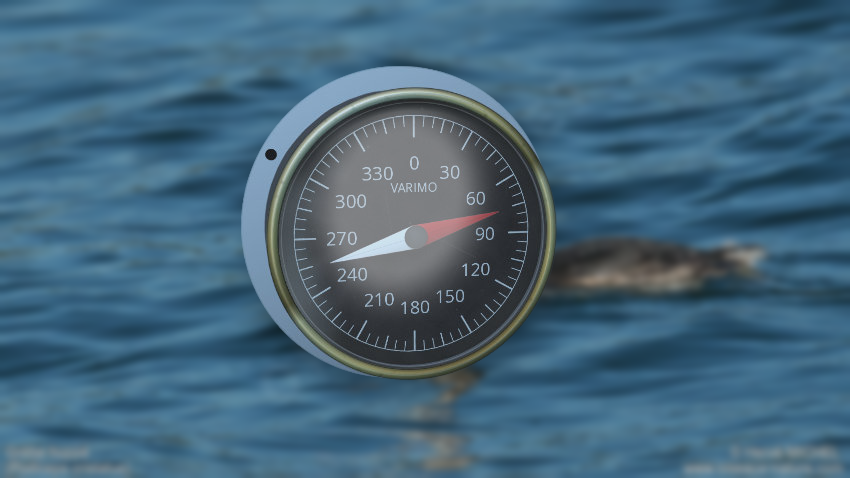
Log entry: 75
